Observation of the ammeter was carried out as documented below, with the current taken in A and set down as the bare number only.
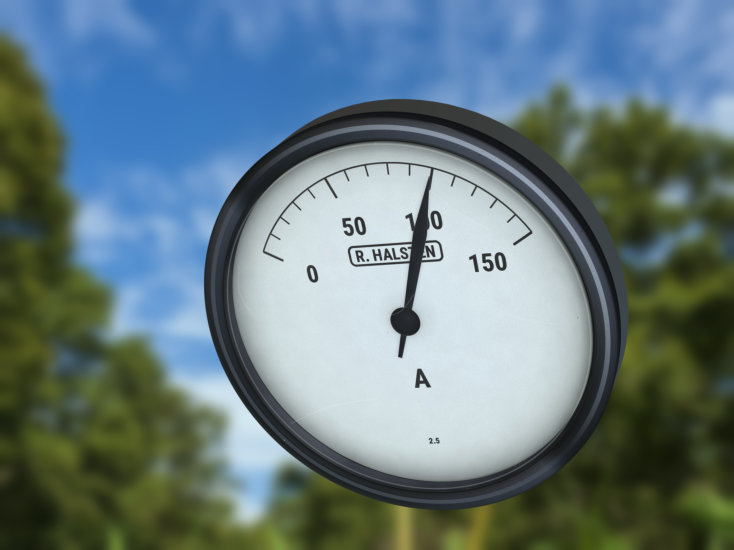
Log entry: 100
